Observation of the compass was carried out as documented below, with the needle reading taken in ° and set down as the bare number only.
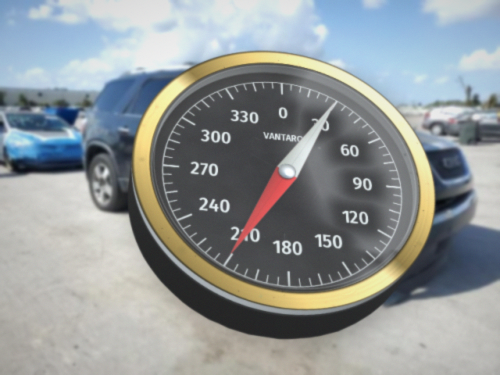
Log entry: 210
